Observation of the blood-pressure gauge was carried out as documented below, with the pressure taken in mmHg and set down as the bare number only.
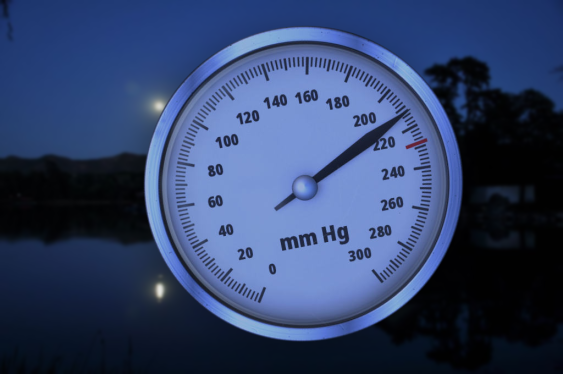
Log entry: 212
